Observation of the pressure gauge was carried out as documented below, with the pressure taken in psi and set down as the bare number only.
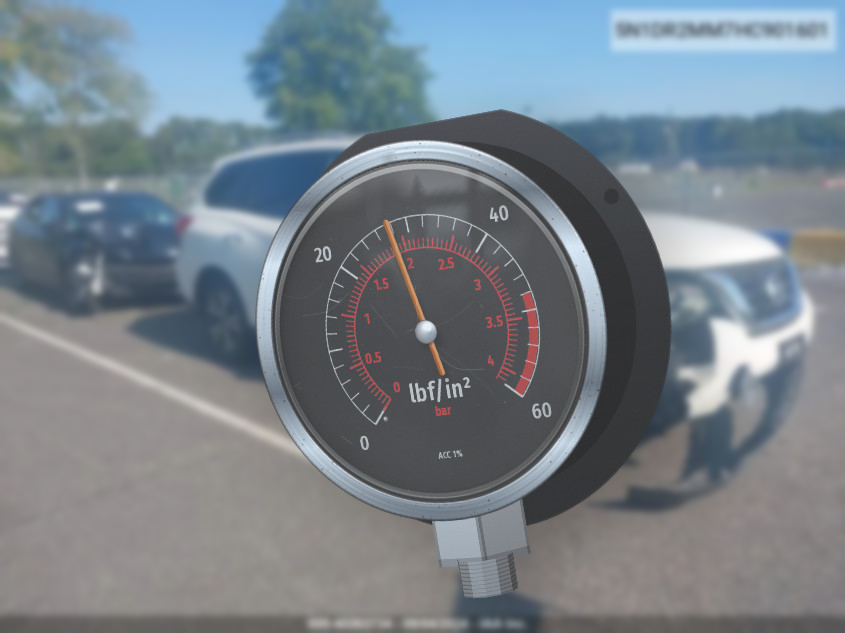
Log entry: 28
